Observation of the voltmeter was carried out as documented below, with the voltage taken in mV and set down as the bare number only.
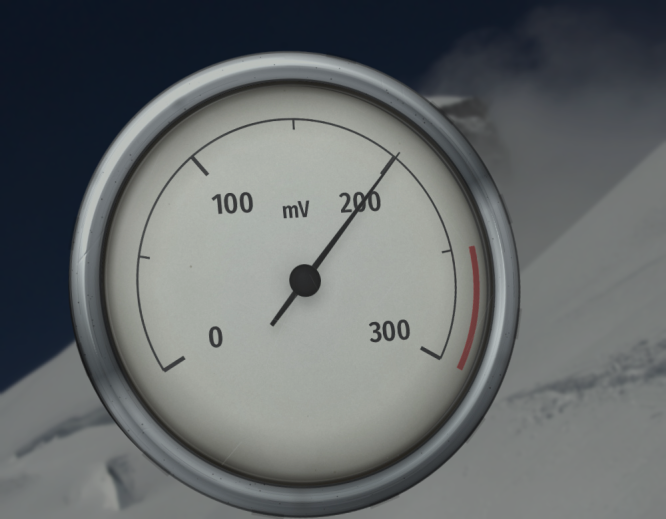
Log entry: 200
